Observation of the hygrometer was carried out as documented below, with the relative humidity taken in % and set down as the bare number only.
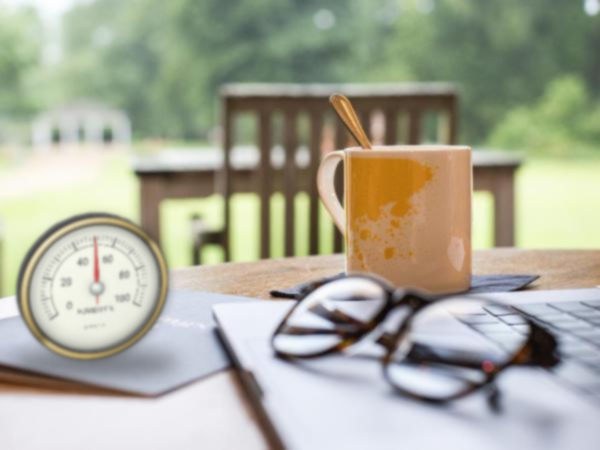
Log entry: 50
